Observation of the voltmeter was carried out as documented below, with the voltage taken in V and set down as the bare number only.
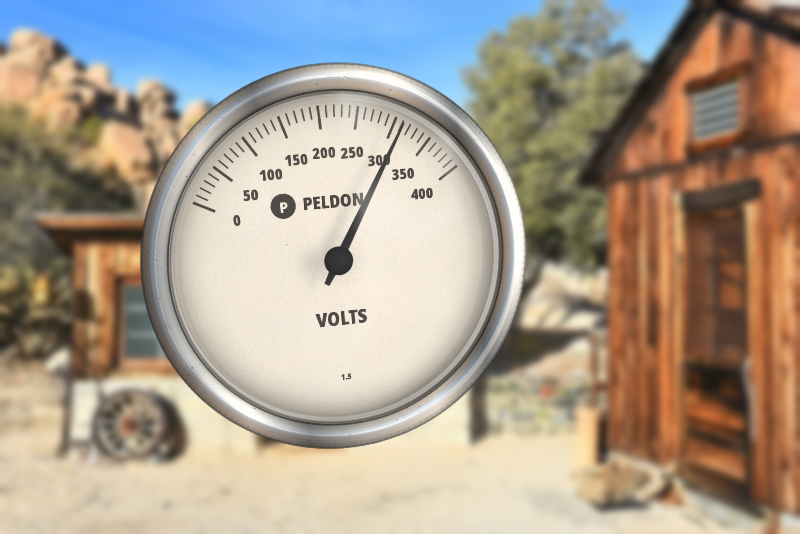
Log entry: 310
